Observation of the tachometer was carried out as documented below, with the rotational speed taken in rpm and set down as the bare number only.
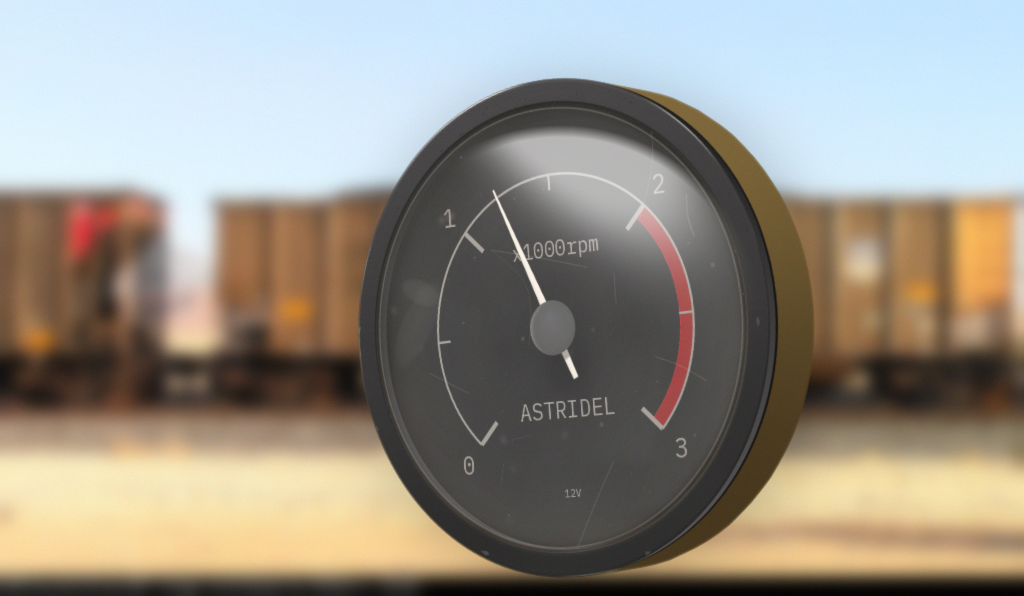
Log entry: 1250
